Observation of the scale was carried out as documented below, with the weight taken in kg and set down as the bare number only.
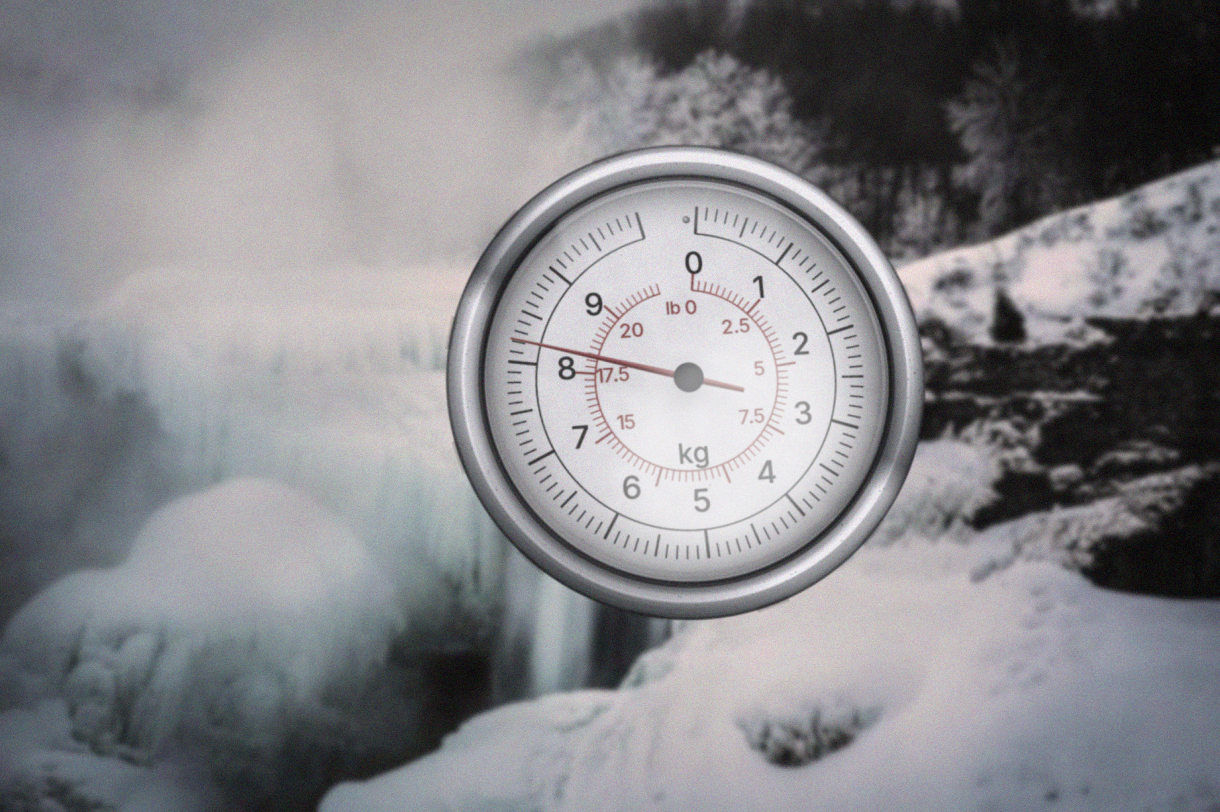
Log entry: 8.2
